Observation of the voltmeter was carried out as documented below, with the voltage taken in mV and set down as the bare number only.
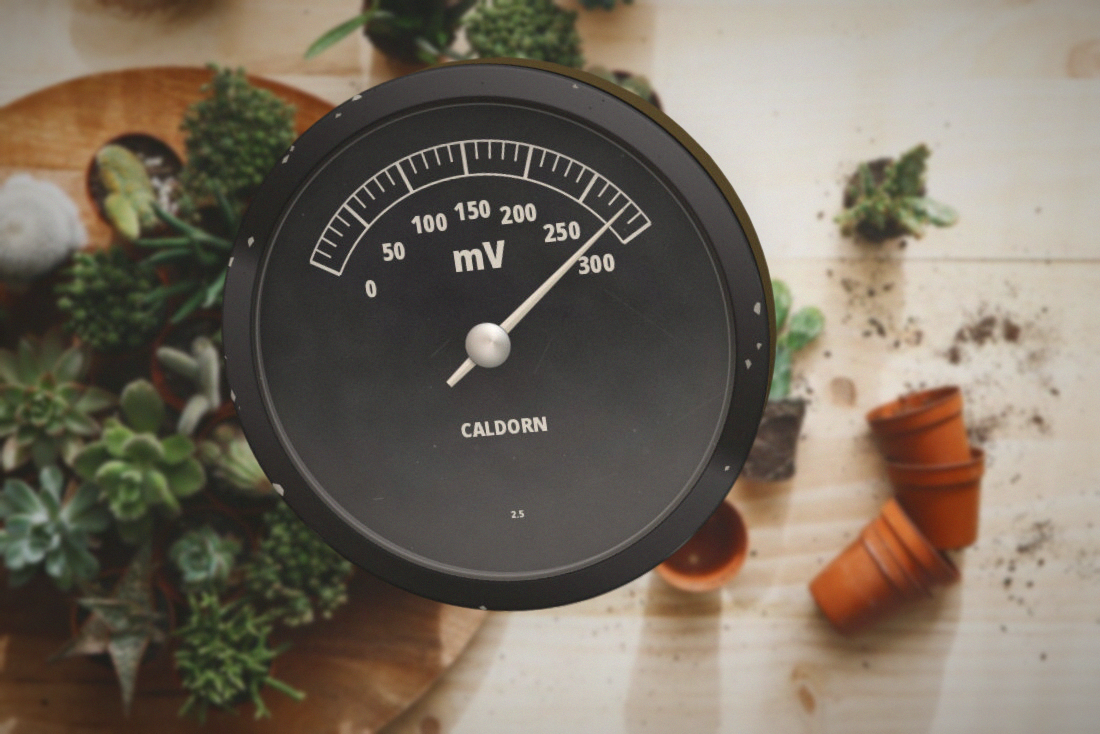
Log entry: 280
